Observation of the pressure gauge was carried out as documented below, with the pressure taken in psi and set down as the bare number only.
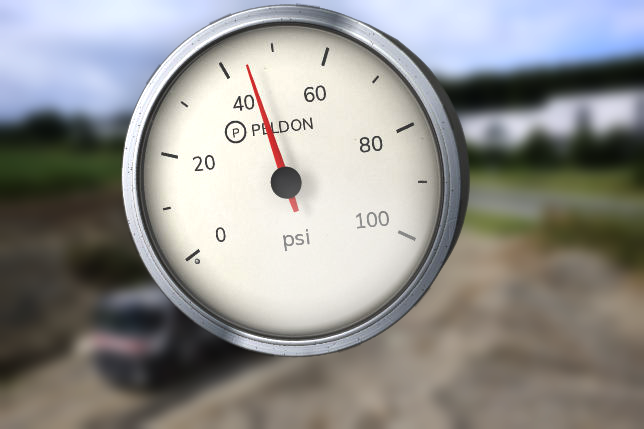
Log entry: 45
